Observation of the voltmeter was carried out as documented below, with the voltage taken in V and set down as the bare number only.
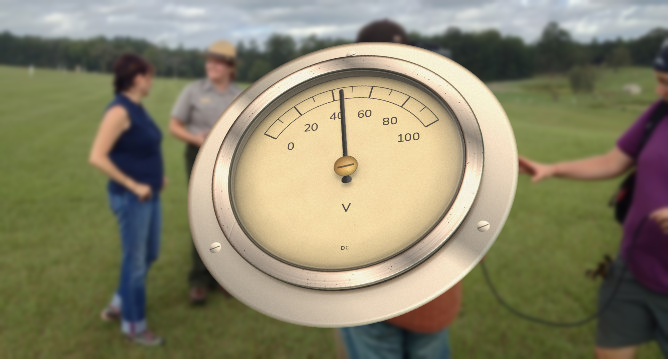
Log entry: 45
